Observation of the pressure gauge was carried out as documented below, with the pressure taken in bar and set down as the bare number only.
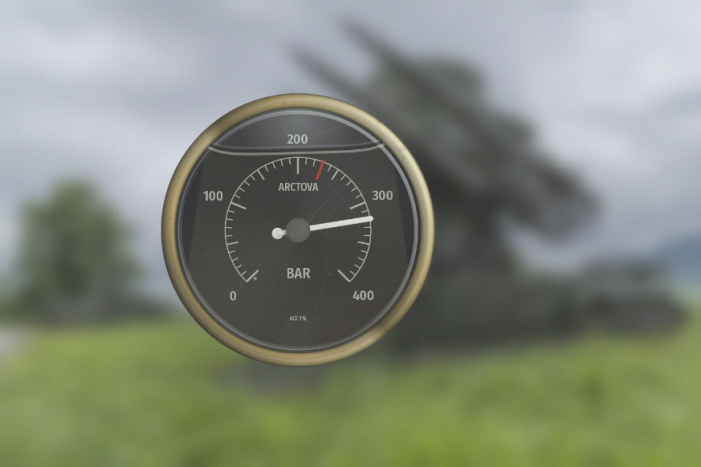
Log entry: 320
